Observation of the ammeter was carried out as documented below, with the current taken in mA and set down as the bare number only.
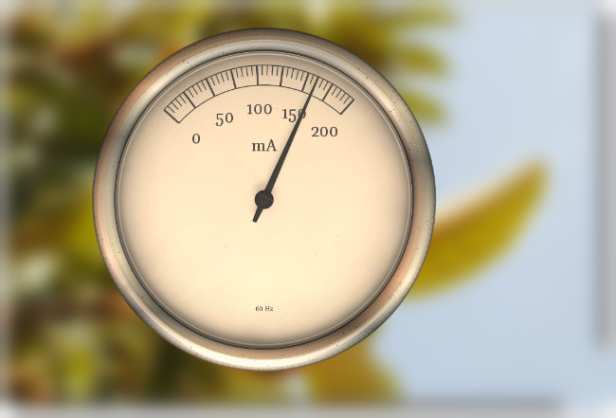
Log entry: 160
